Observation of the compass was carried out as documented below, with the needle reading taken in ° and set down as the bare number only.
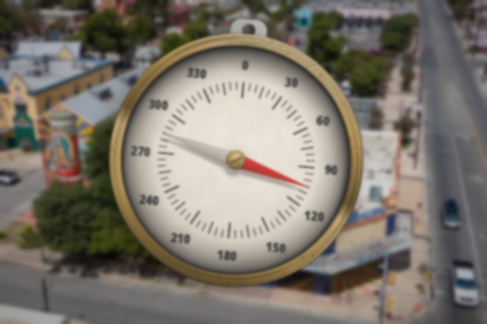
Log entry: 105
